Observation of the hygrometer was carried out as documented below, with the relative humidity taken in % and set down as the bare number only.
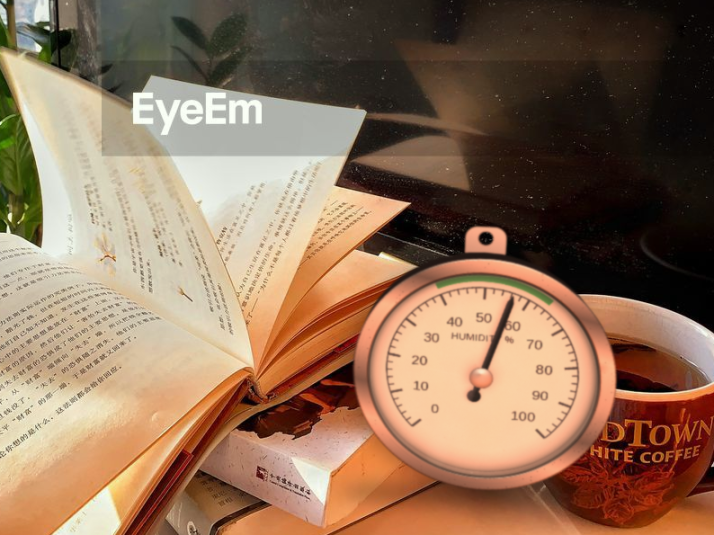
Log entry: 56
